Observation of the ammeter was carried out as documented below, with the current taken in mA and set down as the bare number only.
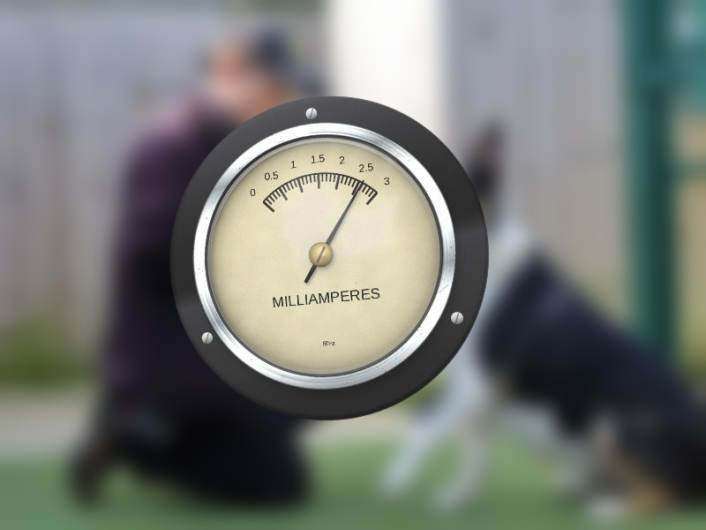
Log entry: 2.6
